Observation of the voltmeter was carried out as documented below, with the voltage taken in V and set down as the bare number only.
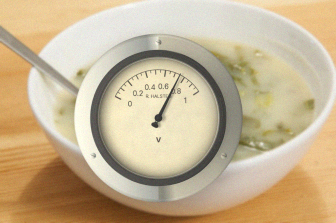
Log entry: 0.75
